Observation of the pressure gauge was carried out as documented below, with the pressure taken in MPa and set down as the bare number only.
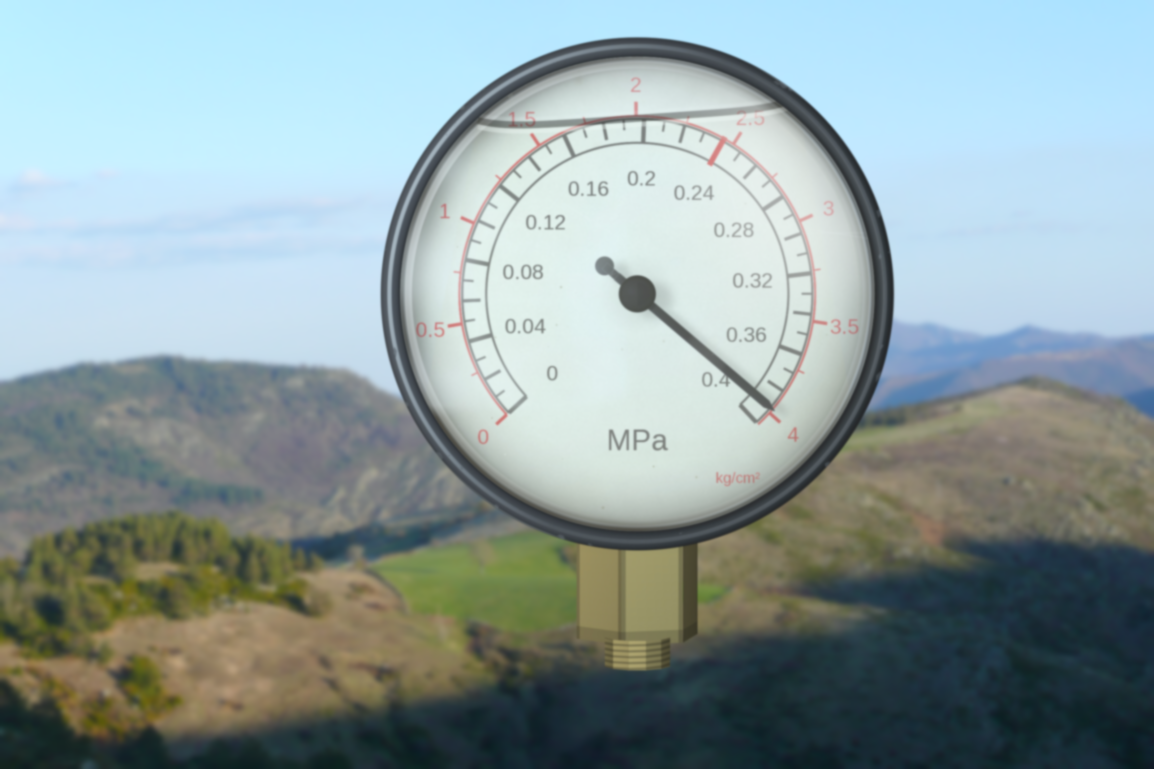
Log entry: 0.39
